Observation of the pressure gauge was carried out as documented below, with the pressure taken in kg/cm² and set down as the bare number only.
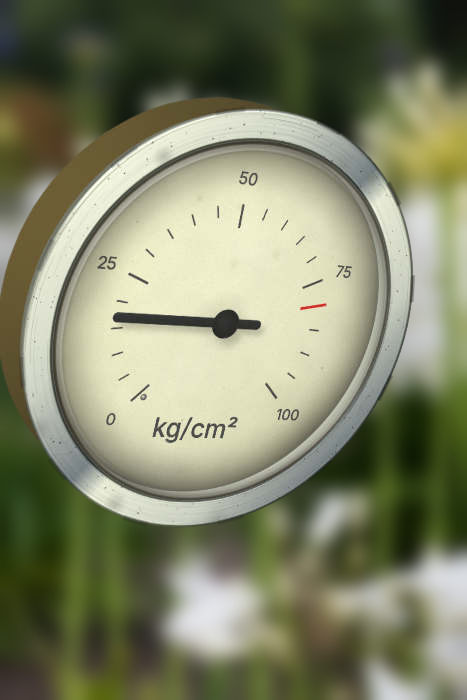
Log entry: 17.5
